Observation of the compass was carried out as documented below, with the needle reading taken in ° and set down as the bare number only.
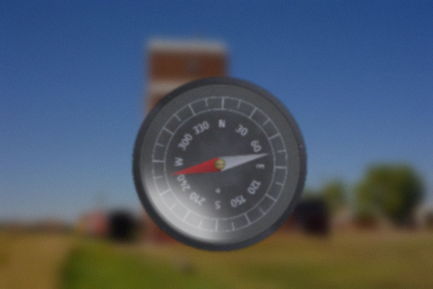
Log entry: 255
